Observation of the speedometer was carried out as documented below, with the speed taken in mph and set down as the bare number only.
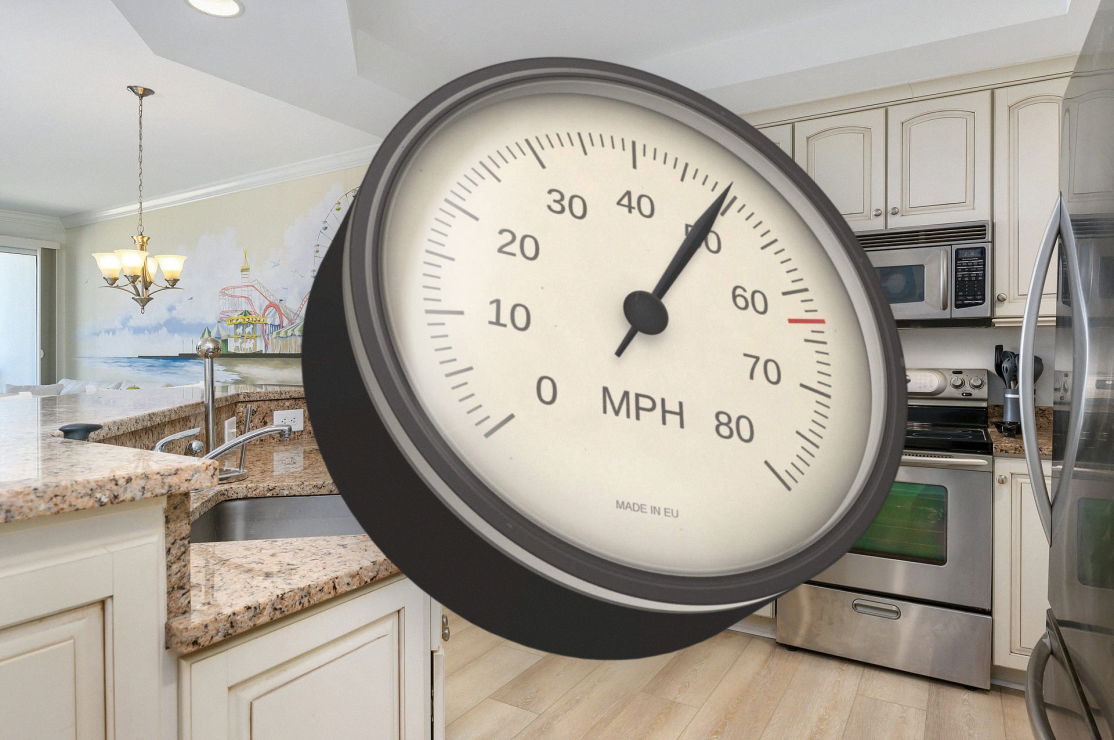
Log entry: 49
